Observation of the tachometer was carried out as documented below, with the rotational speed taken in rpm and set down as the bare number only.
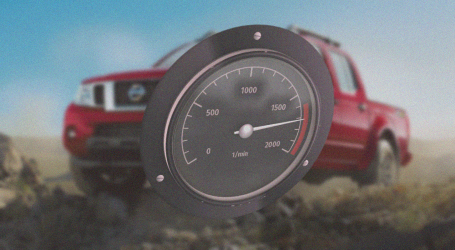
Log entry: 1700
